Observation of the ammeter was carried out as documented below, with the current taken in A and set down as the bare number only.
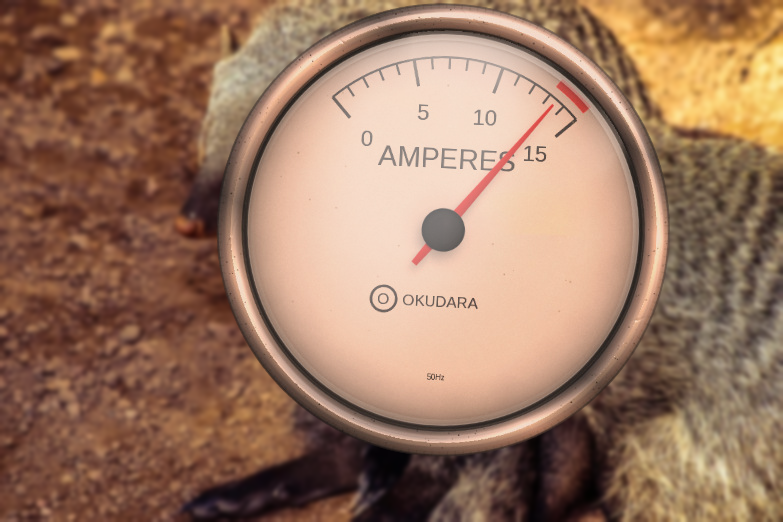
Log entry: 13.5
